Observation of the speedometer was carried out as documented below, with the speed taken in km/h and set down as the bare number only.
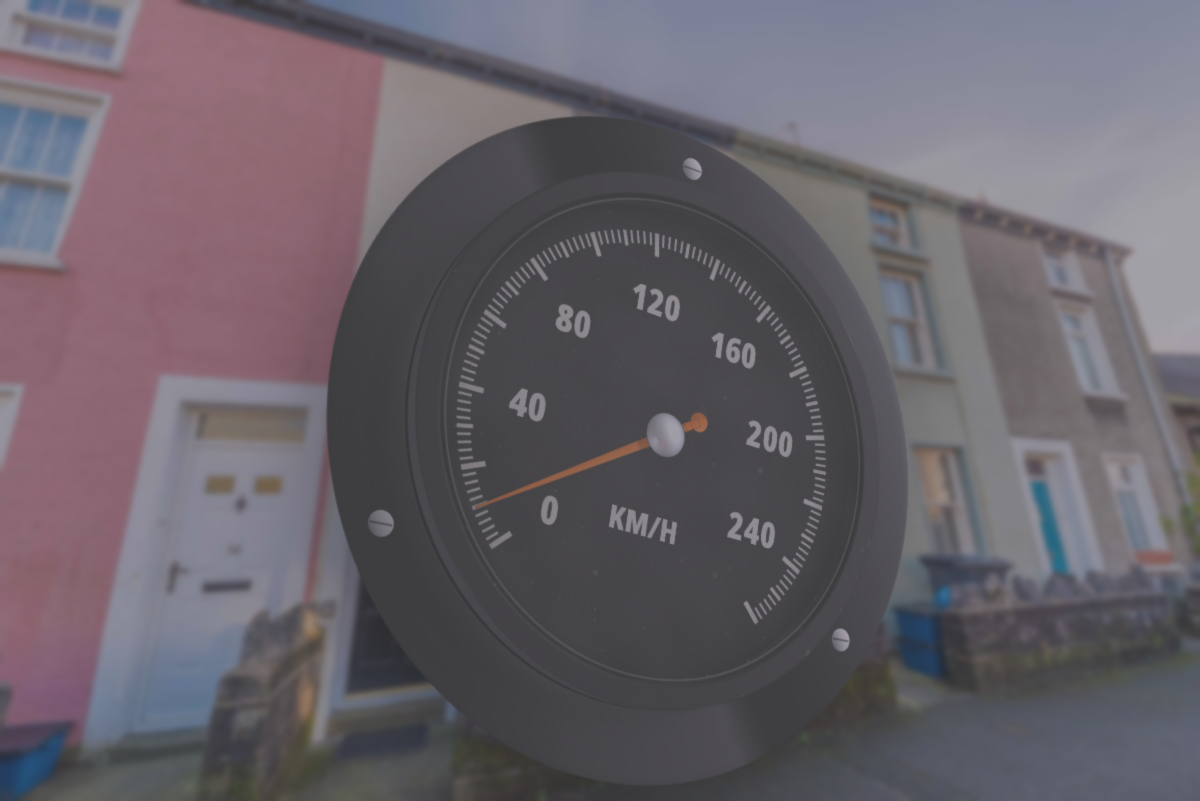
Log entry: 10
